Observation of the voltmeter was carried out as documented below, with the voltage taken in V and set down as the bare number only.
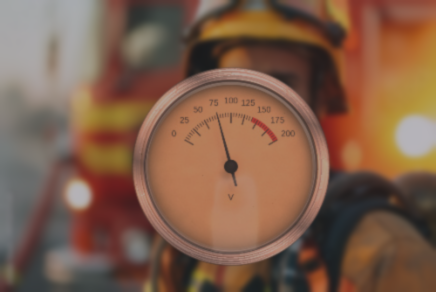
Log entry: 75
